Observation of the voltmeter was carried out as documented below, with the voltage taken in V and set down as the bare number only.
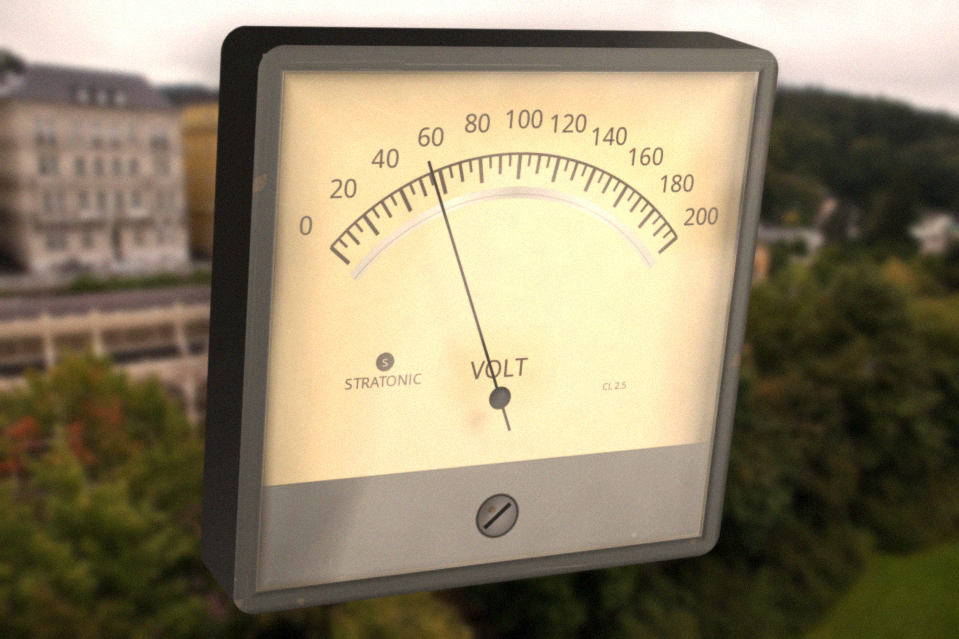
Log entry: 55
